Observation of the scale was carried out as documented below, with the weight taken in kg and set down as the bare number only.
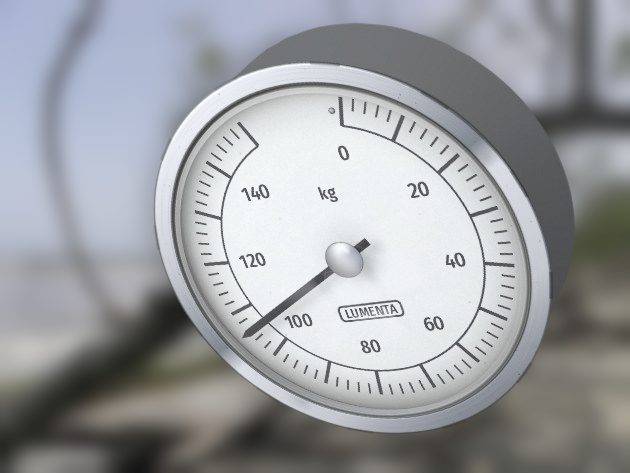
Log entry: 106
